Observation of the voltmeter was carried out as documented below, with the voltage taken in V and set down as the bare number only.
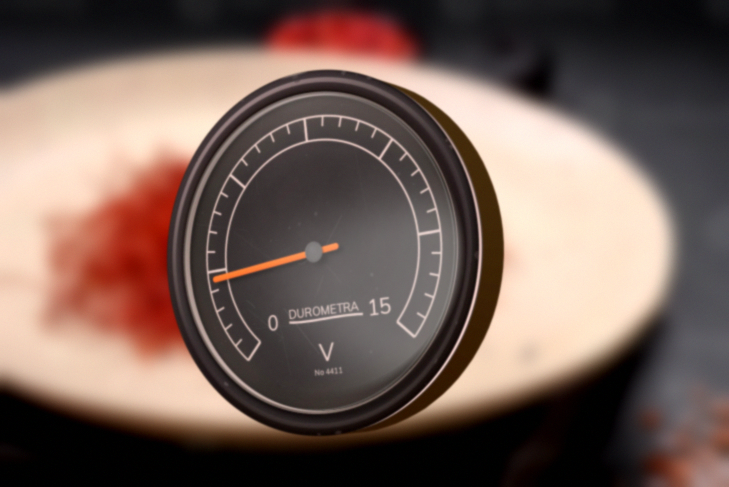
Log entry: 2.25
